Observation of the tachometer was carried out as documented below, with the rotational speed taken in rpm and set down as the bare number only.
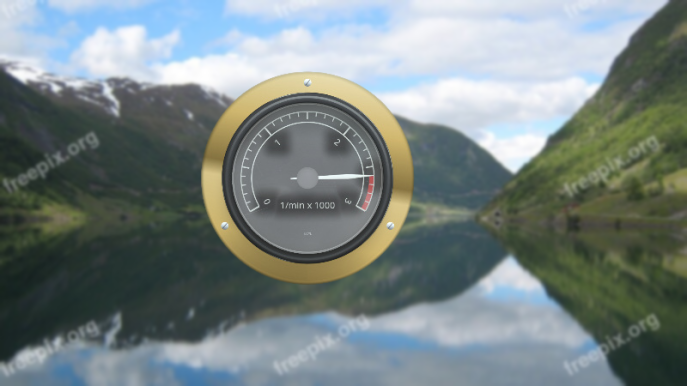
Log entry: 2600
